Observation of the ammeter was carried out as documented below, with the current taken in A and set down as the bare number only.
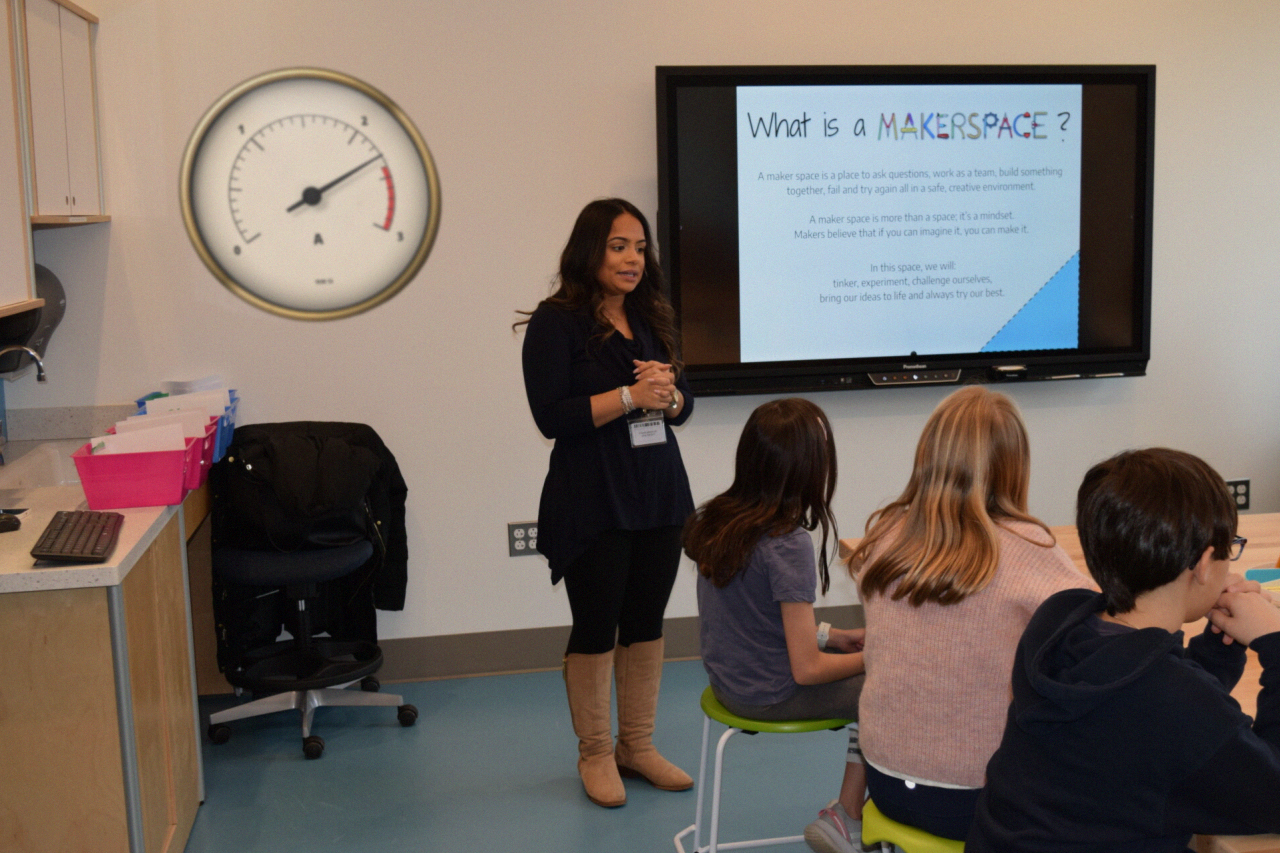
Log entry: 2.3
